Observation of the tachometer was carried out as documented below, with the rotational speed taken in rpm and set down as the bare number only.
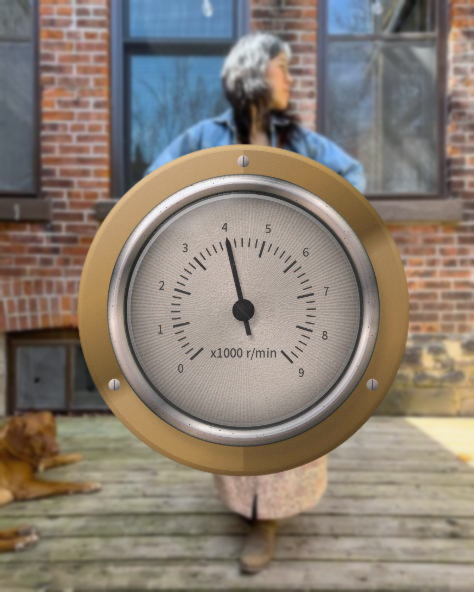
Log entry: 4000
